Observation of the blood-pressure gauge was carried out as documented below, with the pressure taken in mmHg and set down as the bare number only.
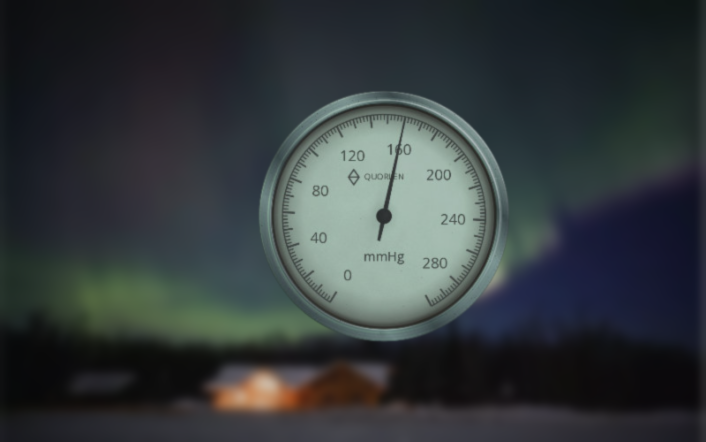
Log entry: 160
